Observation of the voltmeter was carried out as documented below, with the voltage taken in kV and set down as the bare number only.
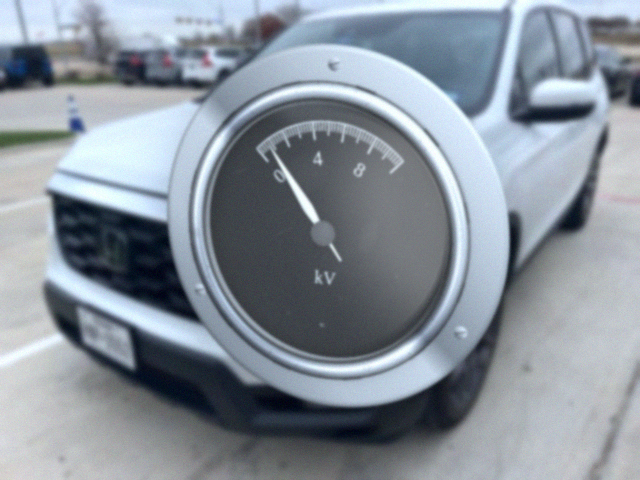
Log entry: 1
